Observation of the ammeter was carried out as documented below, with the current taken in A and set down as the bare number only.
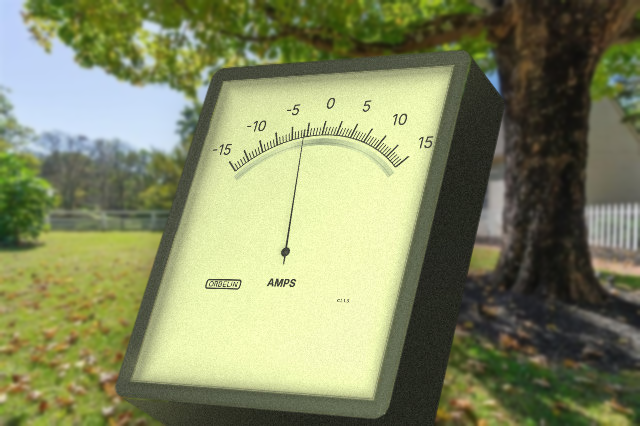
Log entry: -2.5
